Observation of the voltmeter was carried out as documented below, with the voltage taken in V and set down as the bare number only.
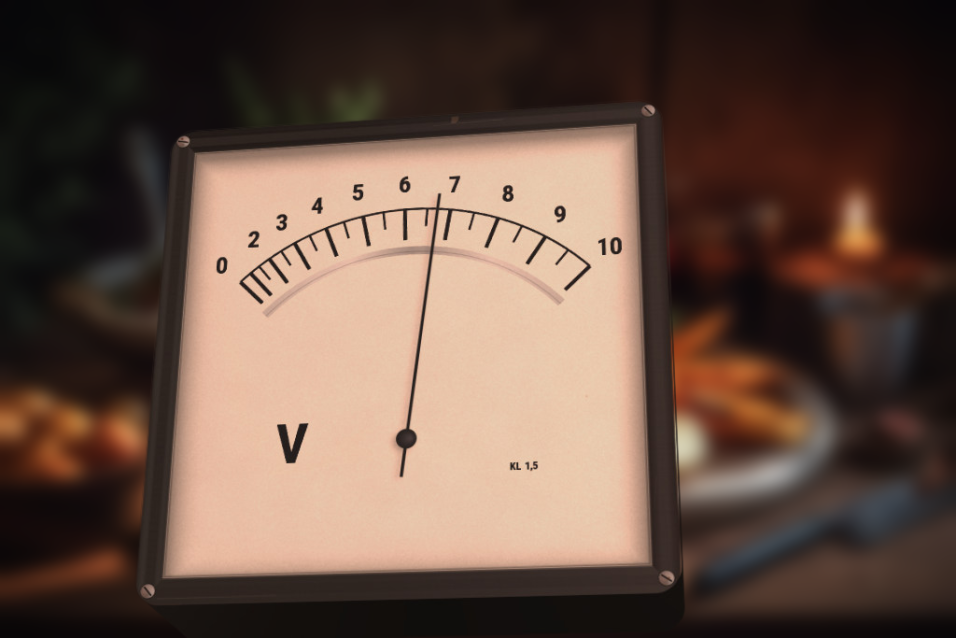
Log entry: 6.75
